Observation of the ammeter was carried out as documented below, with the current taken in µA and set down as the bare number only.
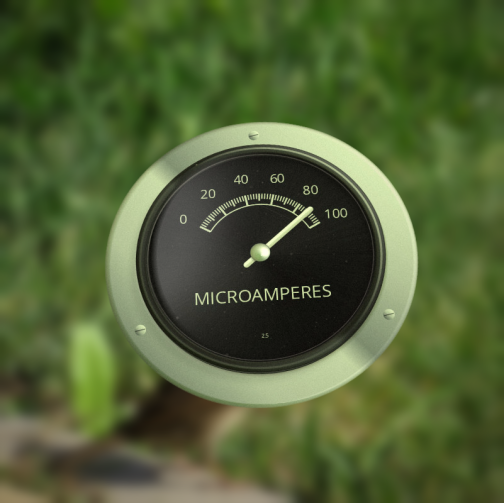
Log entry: 90
